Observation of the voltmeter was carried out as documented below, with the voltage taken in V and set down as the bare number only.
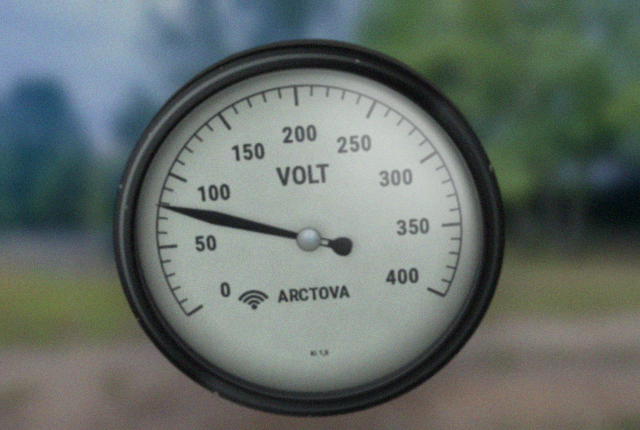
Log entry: 80
